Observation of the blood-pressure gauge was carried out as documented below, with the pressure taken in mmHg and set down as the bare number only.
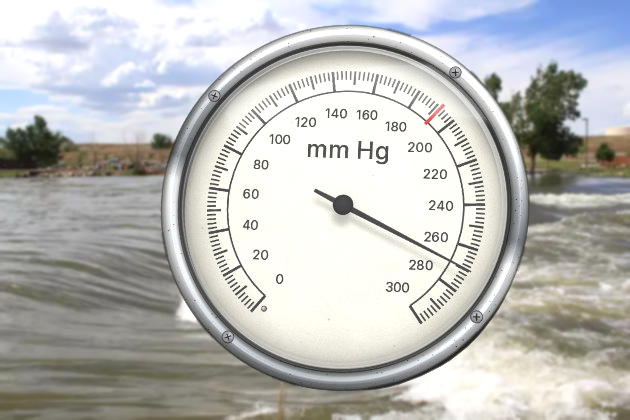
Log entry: 270
